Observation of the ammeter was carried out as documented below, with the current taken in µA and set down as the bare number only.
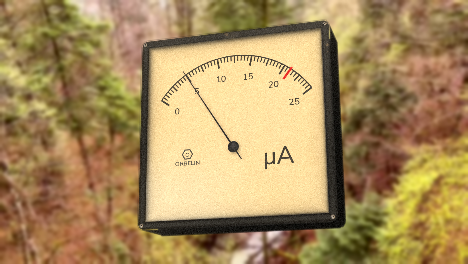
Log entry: 5
